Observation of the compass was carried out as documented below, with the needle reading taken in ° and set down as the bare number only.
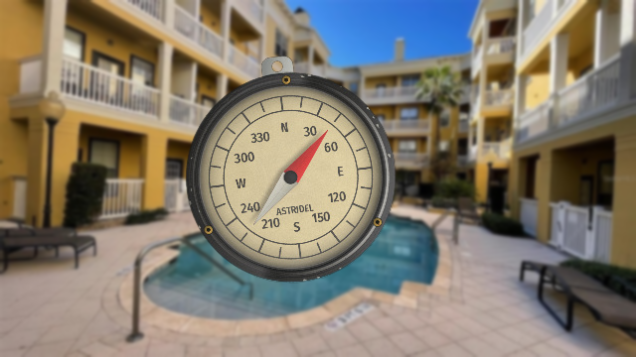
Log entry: 45
